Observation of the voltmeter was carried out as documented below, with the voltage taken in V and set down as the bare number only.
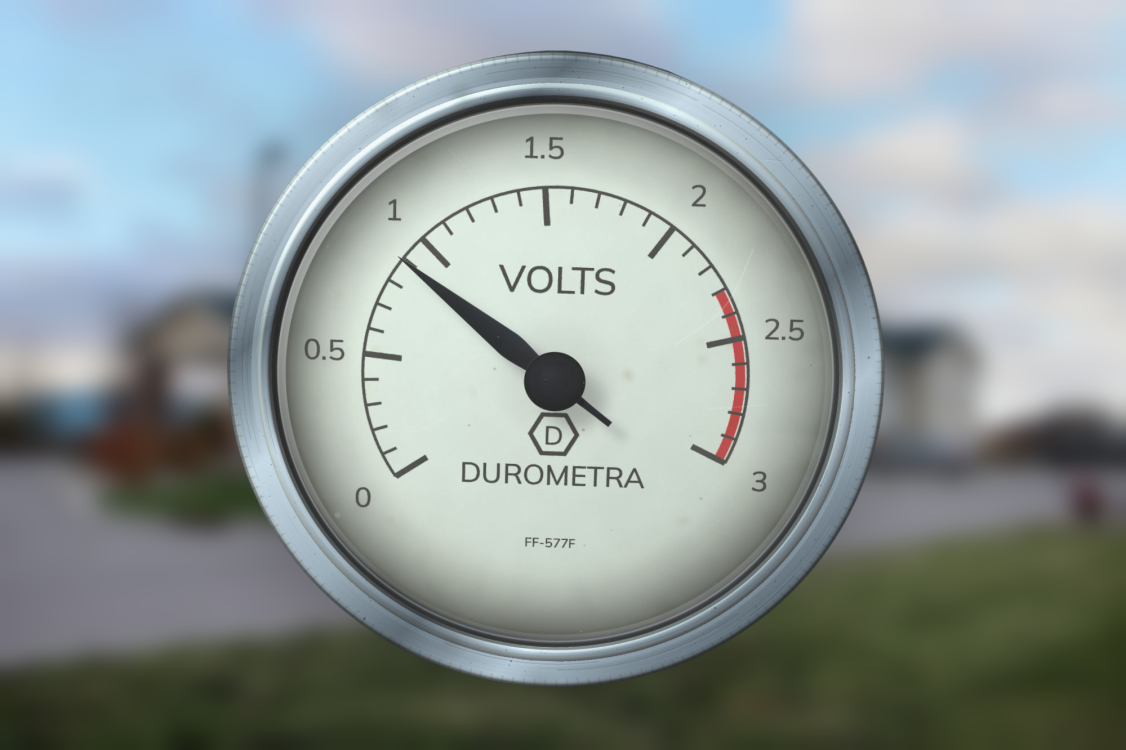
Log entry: 0.9
